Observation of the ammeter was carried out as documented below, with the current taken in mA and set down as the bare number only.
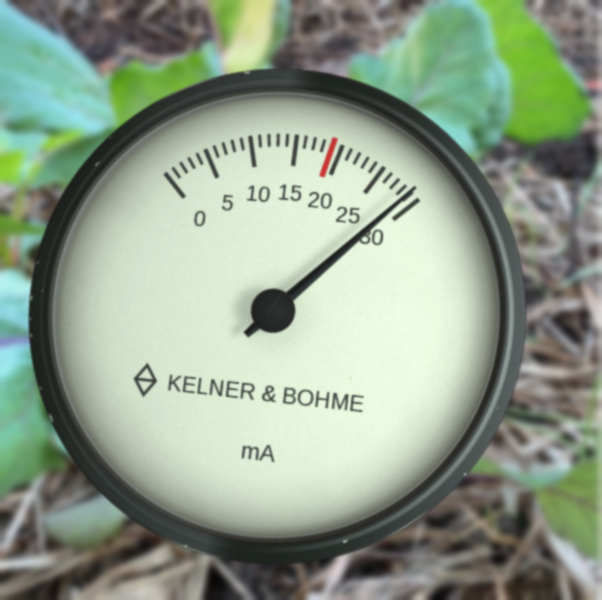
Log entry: 29
